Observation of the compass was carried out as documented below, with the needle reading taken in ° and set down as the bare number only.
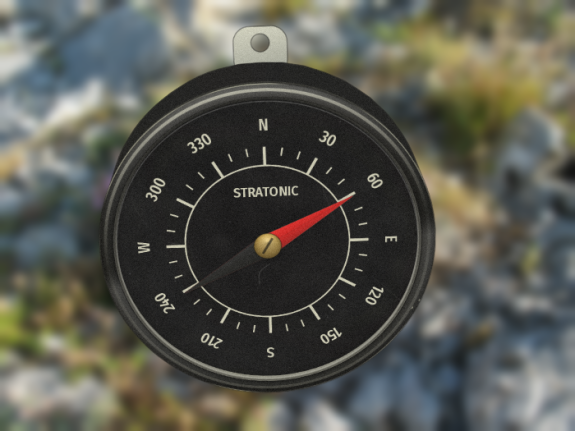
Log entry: 60
